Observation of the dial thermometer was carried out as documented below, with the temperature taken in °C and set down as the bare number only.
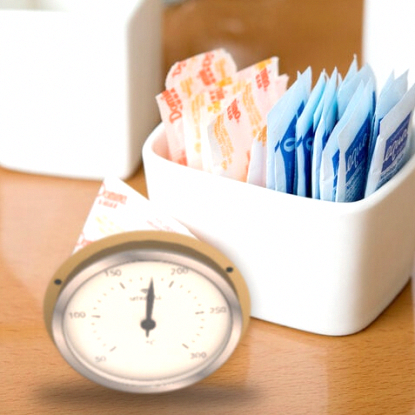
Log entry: 180
